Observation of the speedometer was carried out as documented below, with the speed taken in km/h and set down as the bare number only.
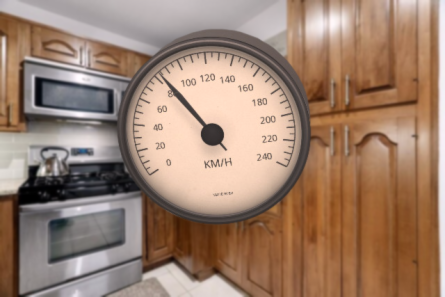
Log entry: 85
